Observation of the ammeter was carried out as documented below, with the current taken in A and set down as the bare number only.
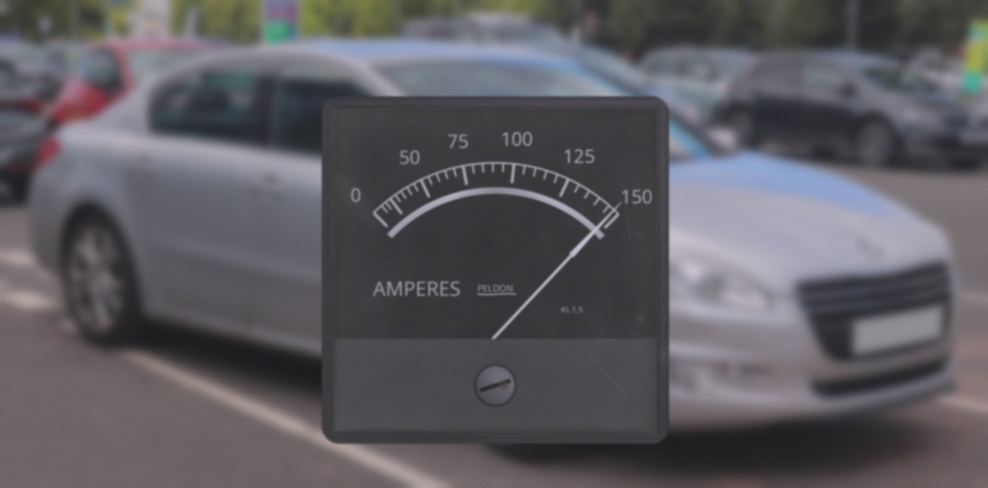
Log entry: 147.5
